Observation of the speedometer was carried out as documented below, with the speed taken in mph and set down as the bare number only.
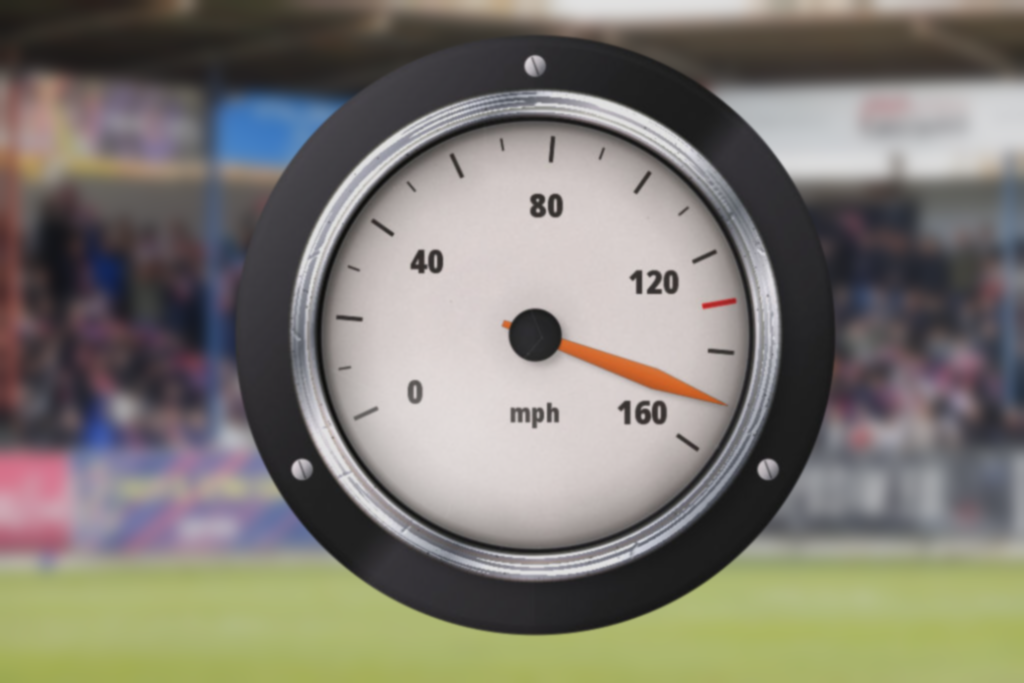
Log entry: 150
